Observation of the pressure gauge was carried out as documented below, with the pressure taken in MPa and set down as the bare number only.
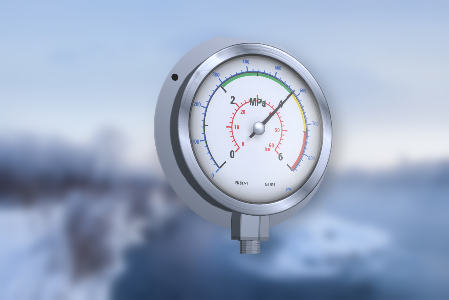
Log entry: 4
